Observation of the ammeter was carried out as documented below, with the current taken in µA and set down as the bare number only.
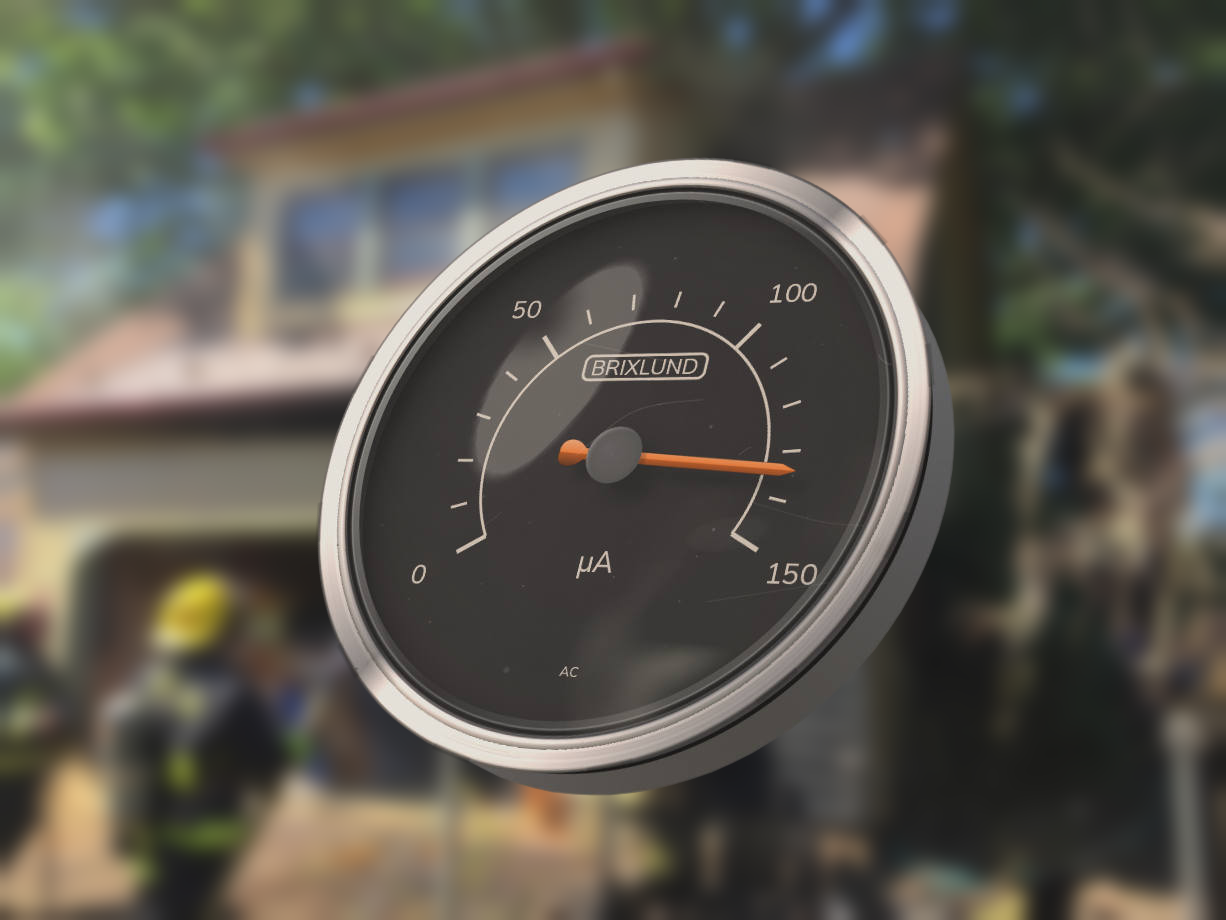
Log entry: 135
